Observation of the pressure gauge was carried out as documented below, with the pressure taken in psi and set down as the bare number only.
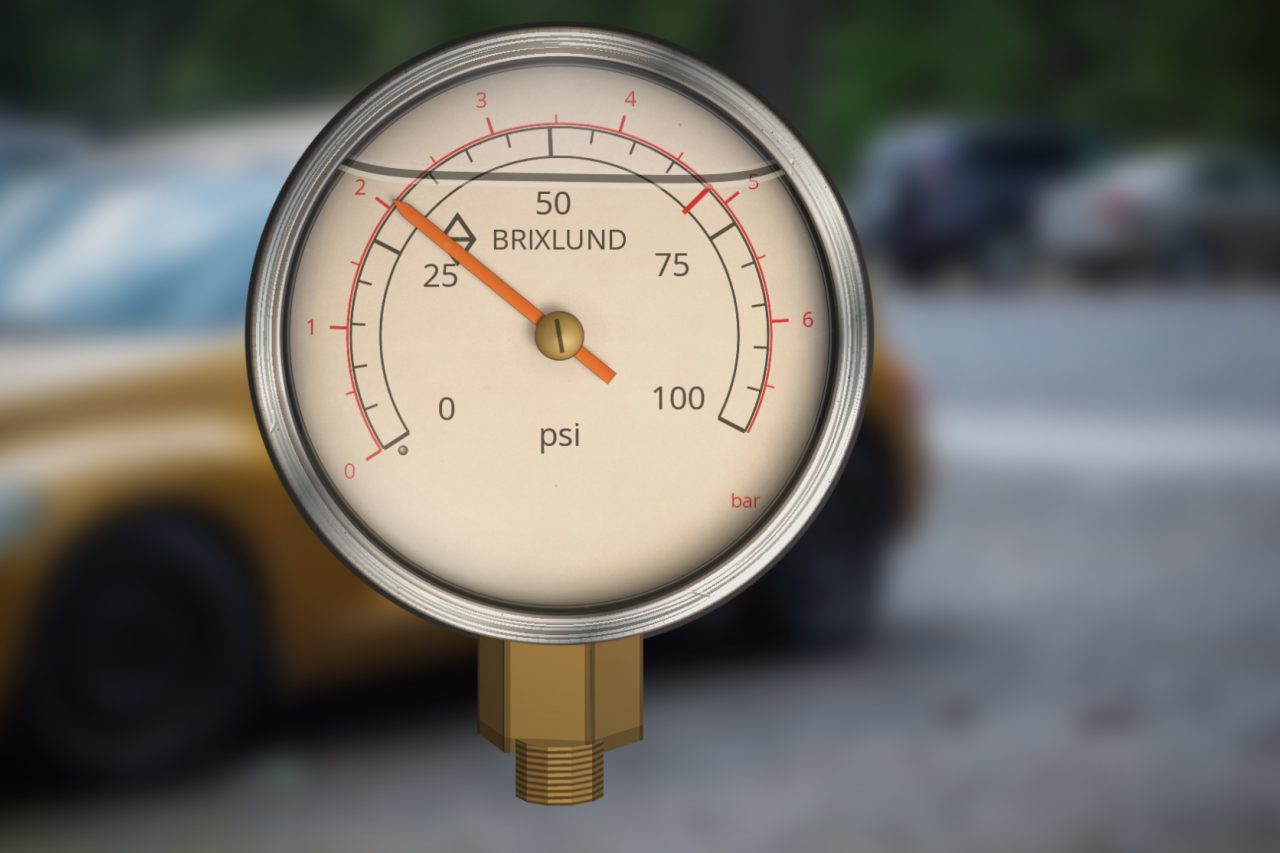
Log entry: 30
